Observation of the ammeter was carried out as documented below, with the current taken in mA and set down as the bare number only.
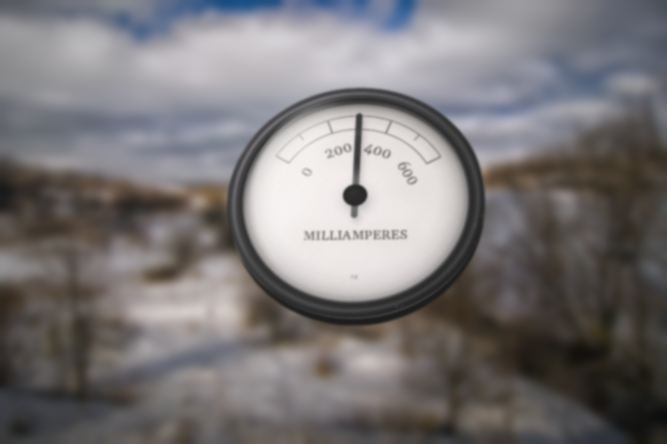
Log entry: 300
